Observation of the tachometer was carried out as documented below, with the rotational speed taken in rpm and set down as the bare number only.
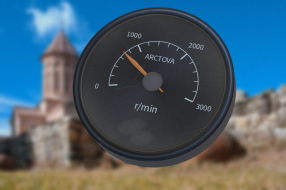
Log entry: 700
